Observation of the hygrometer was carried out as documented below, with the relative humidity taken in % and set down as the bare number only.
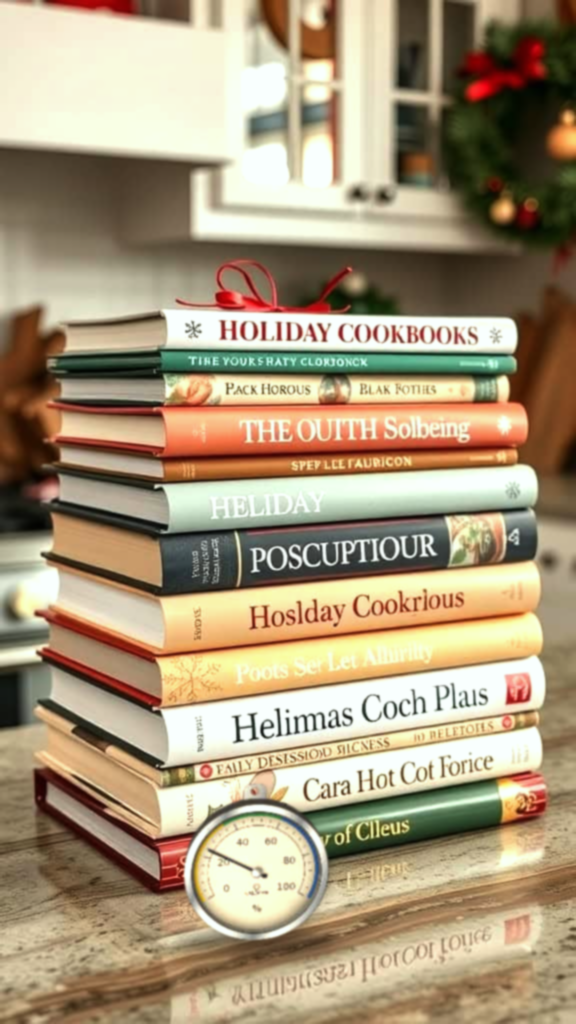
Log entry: 24
